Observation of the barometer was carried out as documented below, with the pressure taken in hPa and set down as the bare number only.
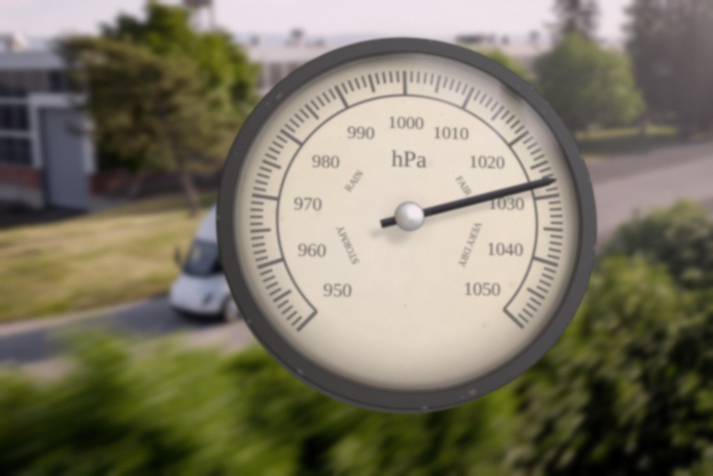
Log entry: 1028
